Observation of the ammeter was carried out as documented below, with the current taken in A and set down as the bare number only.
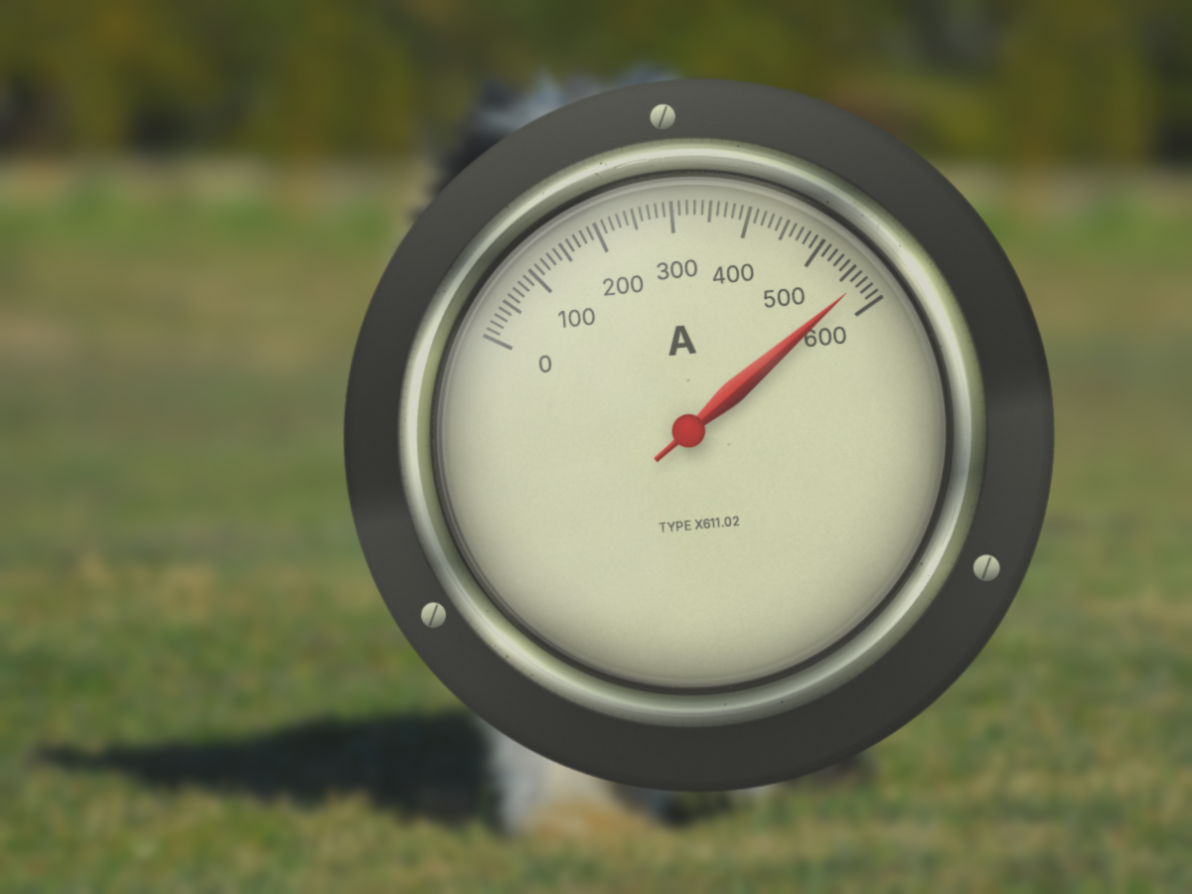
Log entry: 570
